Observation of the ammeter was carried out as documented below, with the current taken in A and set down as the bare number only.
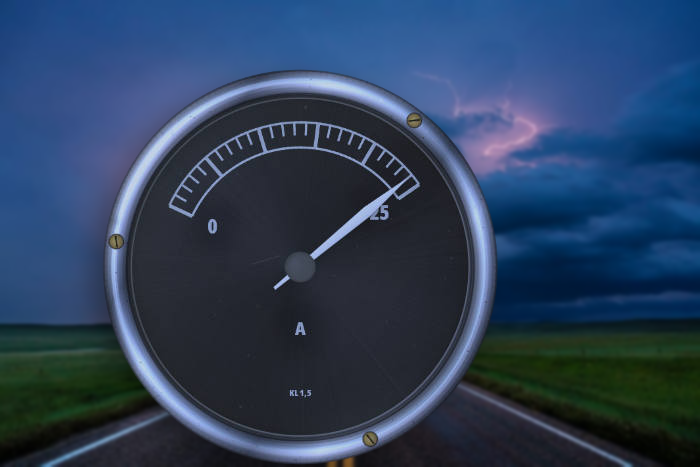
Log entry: 24
